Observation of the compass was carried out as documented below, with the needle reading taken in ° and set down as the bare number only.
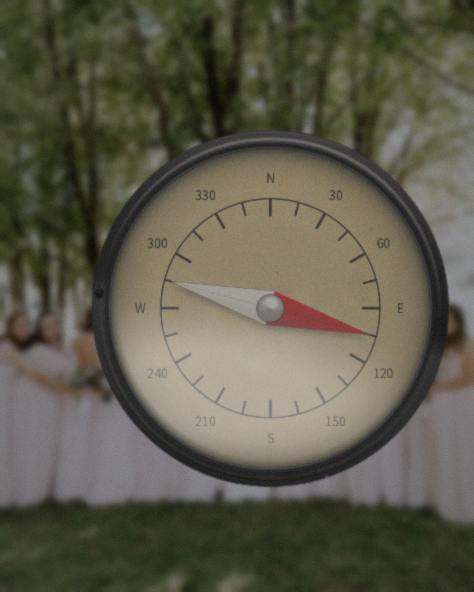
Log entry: 105
